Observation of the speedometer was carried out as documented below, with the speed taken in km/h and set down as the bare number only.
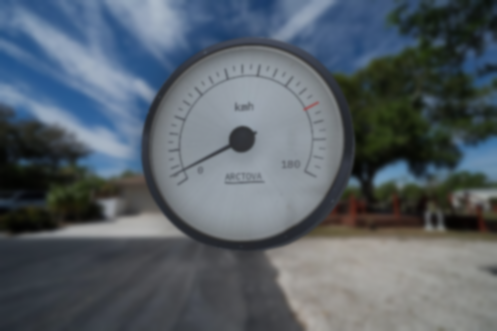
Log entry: 5
